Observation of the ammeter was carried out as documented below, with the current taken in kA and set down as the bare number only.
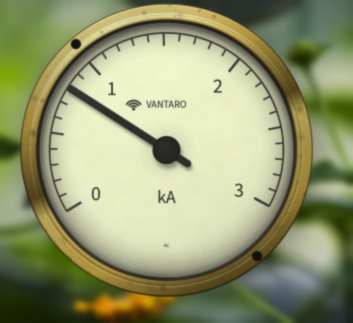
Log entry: 0.8
